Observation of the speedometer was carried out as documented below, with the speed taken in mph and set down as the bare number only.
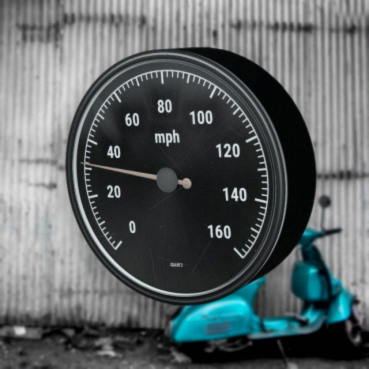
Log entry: 32
